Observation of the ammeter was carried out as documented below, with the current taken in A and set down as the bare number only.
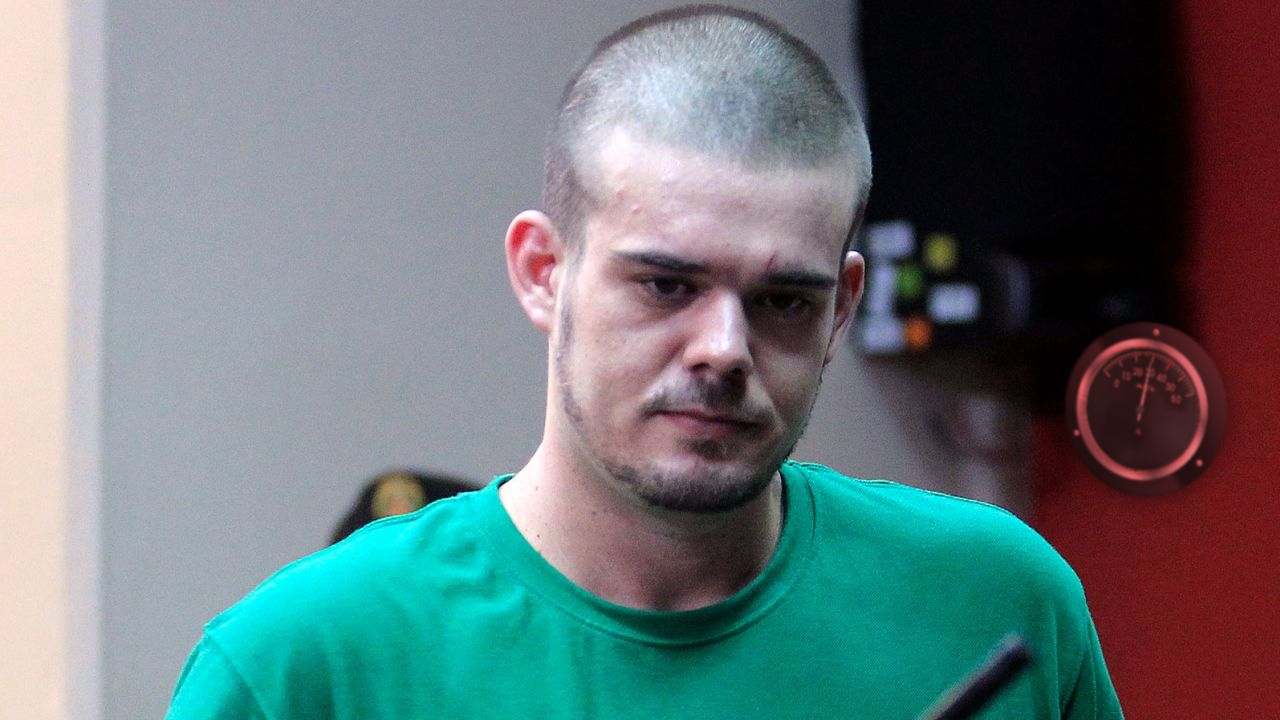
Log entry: 30
